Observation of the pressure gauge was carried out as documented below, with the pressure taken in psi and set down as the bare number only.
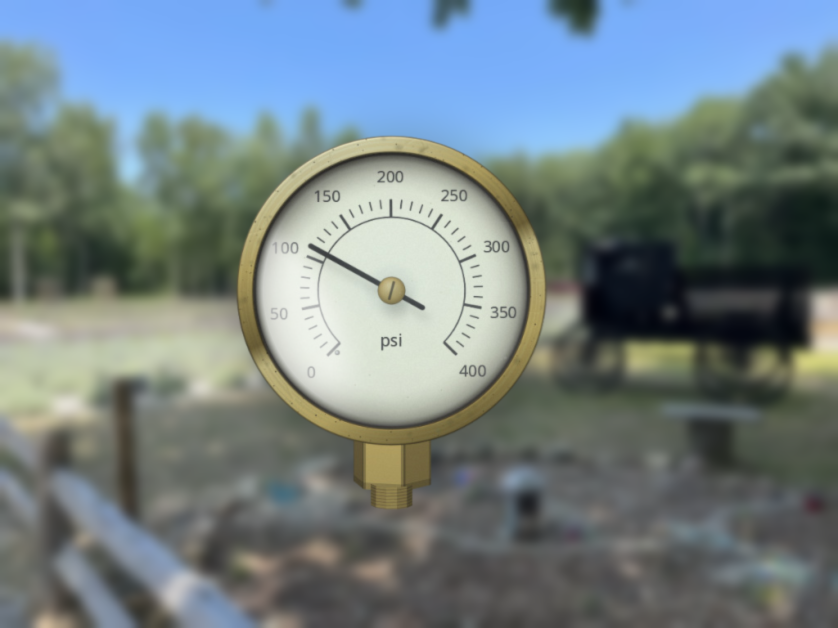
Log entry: 110
